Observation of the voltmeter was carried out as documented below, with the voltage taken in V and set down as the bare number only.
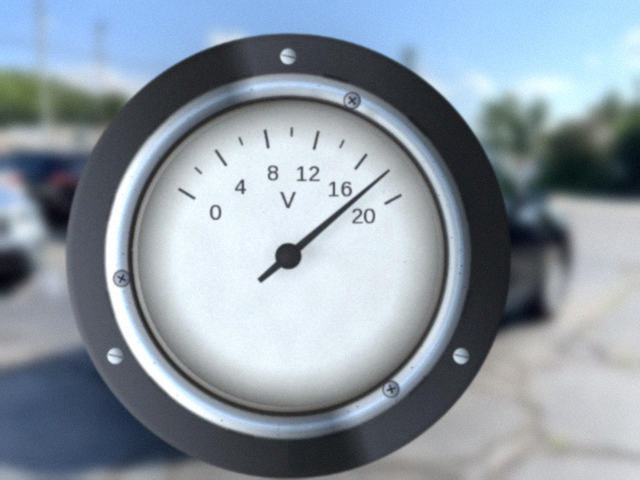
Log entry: 18
